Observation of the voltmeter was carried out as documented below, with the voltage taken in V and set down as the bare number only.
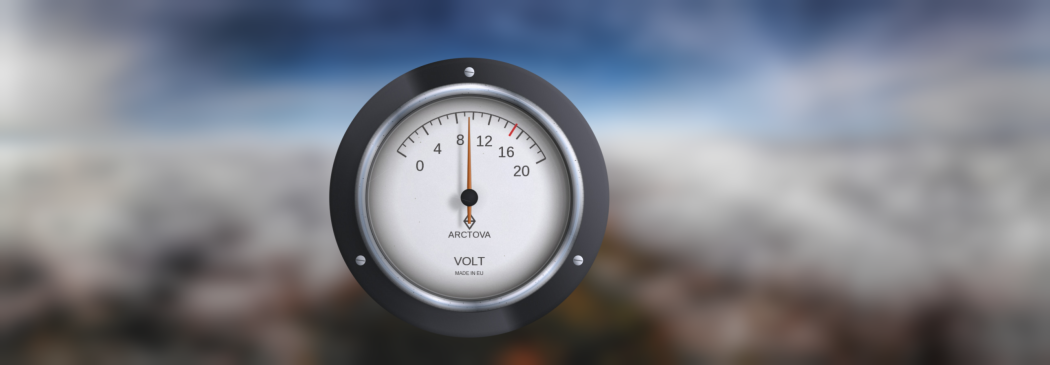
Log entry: 9.5
